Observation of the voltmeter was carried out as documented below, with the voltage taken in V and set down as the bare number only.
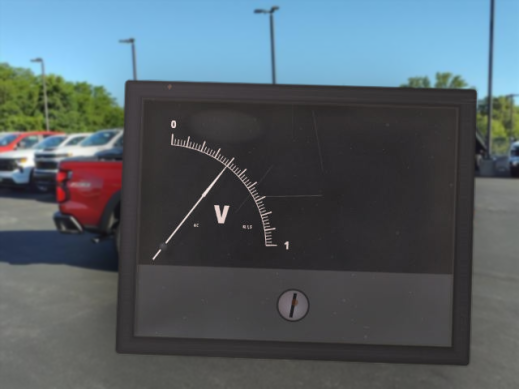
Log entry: 0.4
